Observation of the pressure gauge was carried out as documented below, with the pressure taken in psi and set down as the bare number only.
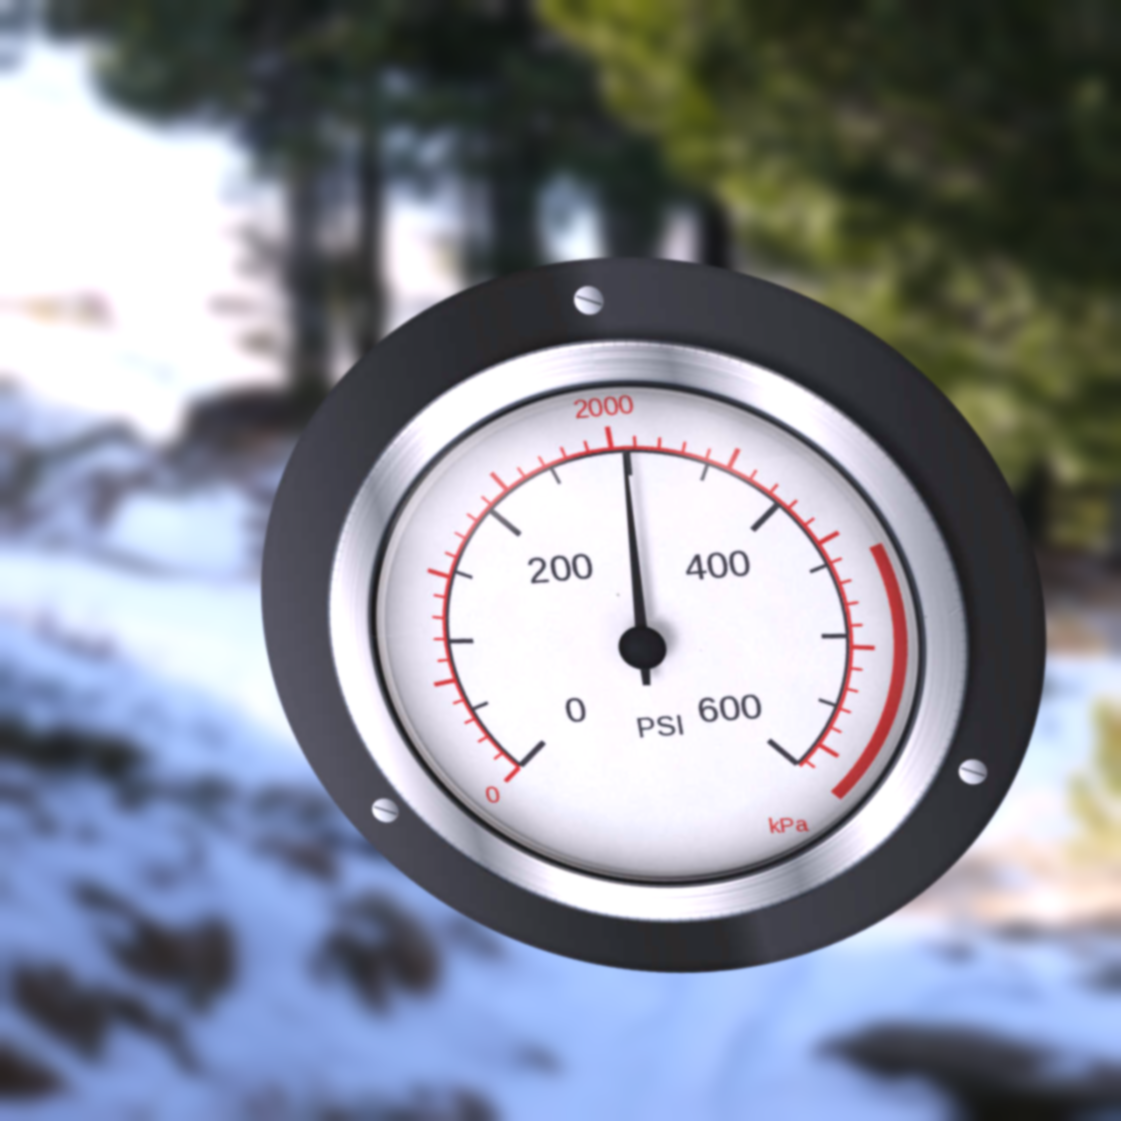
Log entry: 300
